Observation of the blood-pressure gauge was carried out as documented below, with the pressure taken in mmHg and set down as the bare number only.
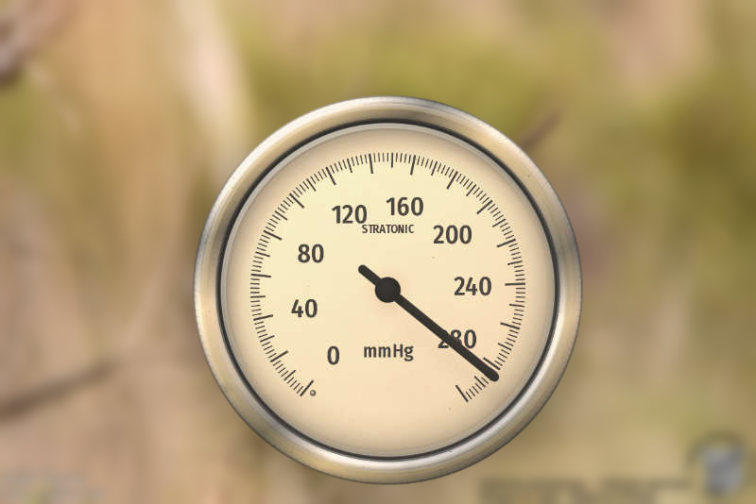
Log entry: 284
